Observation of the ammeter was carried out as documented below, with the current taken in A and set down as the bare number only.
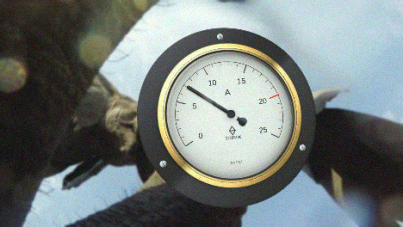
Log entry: 7
